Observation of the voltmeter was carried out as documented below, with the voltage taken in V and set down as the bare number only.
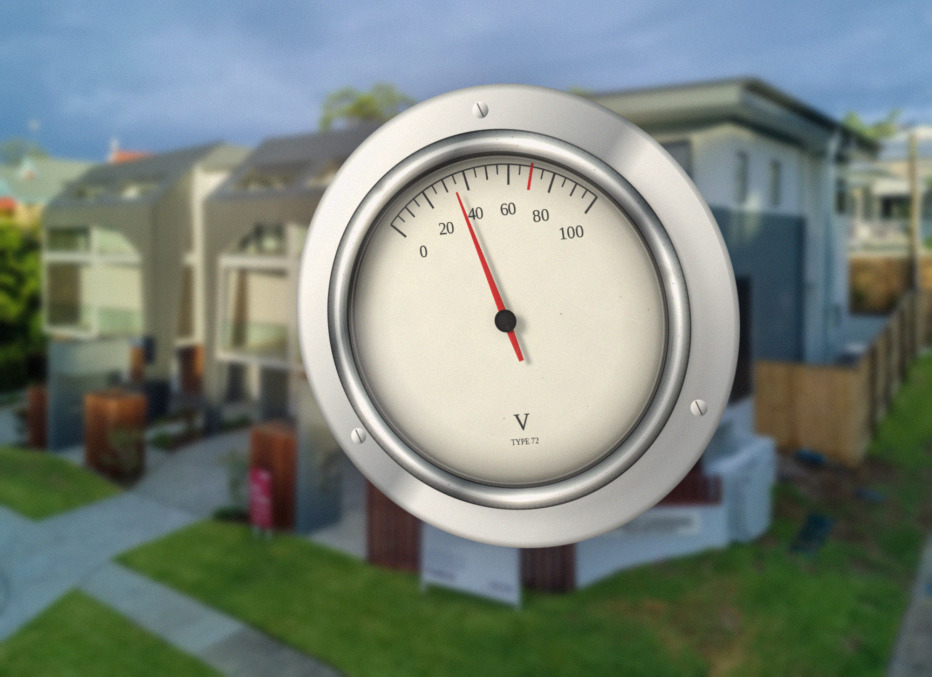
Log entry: 35
